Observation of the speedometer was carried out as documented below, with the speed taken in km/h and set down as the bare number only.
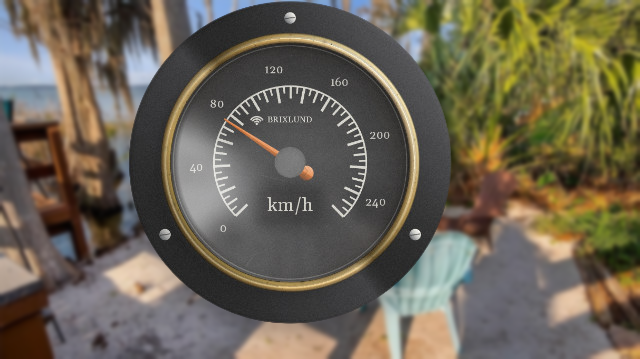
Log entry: 75
